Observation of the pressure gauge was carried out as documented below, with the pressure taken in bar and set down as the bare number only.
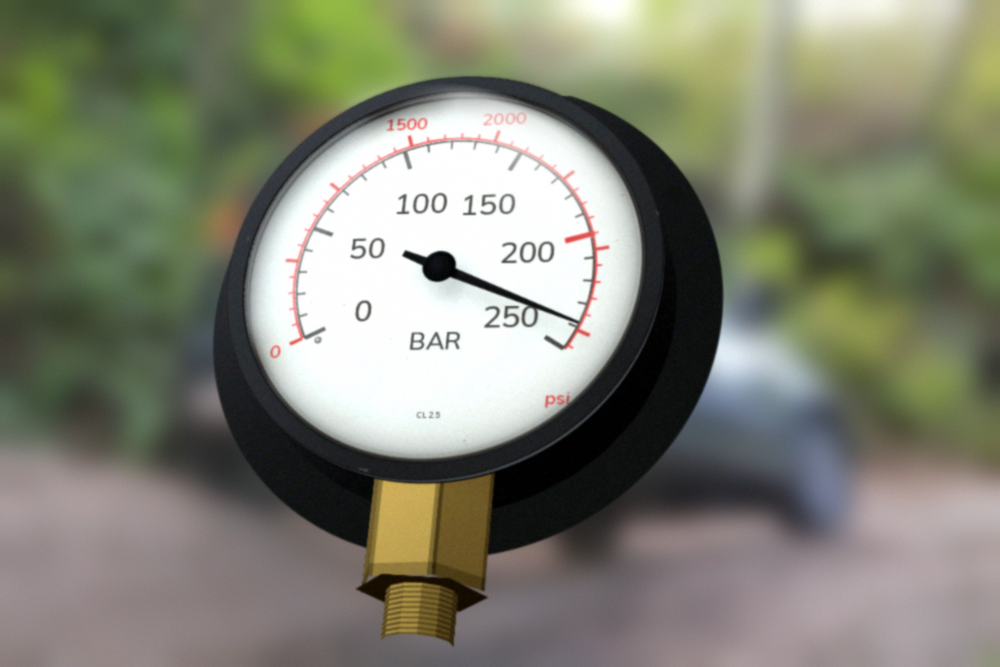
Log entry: 240
